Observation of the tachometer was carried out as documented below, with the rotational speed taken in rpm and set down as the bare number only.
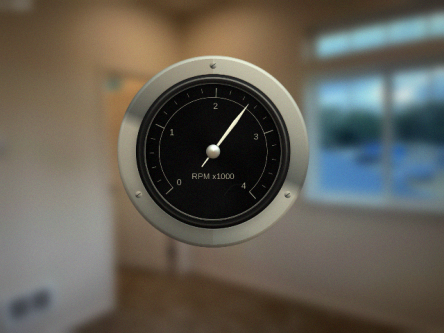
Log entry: 2500
